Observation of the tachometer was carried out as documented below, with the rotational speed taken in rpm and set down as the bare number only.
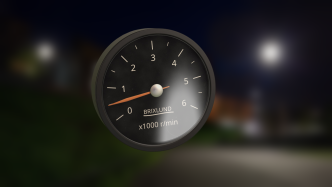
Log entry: 500
